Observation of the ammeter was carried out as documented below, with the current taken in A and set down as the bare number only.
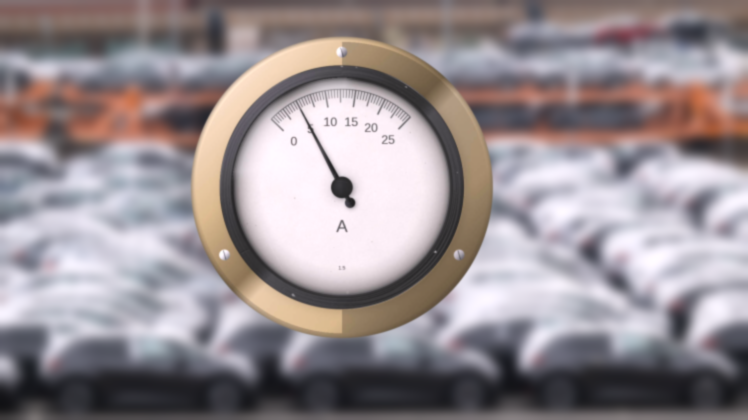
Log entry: 5
